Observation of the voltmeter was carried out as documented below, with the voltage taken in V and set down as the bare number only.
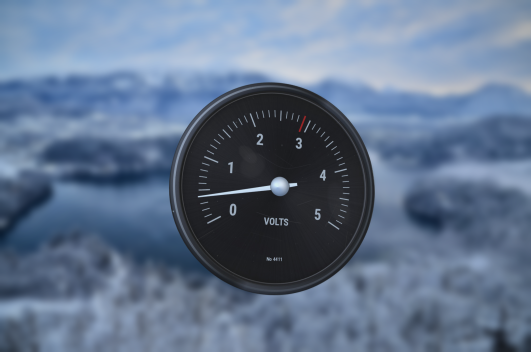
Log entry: 0.4
